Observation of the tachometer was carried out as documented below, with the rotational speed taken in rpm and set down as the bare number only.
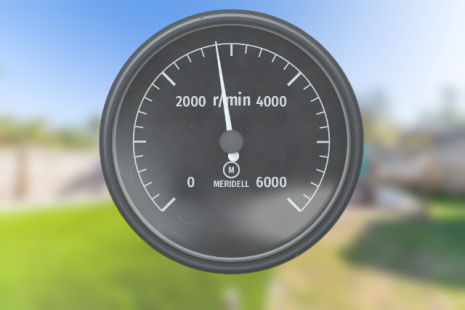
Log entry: 2800
